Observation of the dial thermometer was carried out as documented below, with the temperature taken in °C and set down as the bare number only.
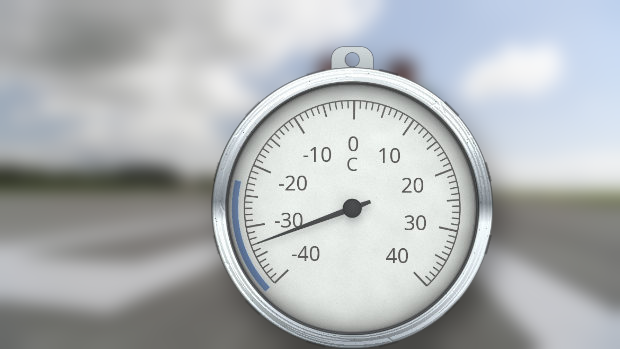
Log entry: -33
